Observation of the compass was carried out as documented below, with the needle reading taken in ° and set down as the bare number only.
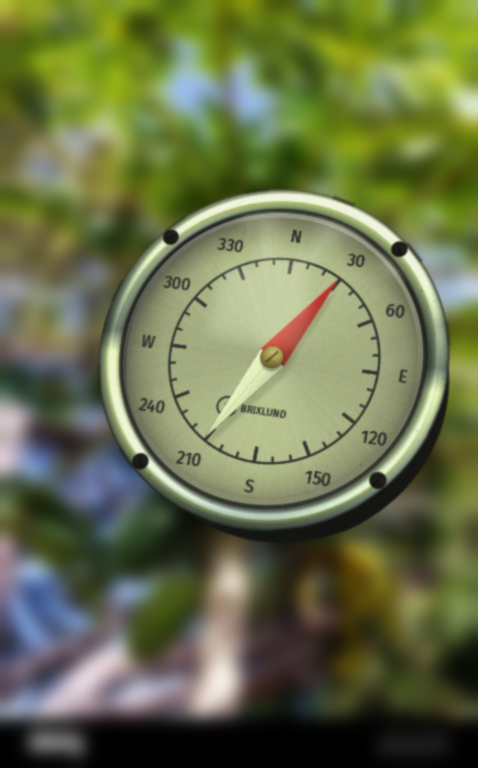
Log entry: 30
